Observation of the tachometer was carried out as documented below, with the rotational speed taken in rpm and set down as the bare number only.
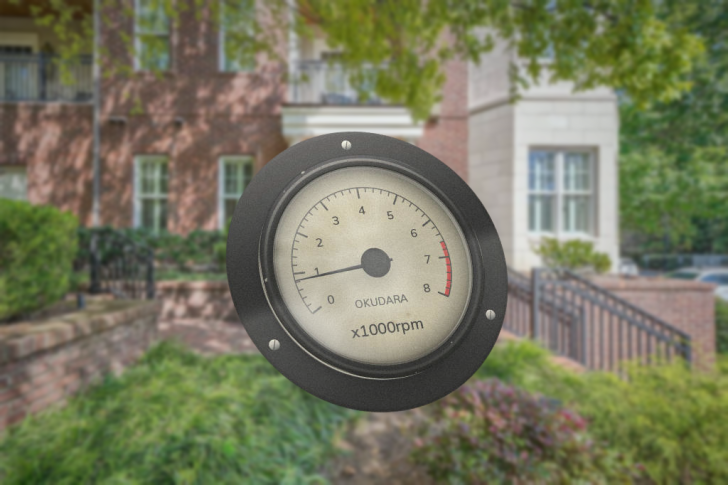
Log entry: 800
